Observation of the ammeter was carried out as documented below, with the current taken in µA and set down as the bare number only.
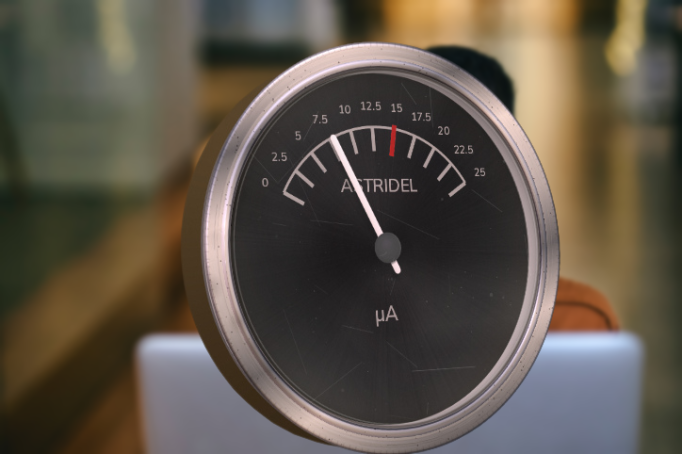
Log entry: 7.5
